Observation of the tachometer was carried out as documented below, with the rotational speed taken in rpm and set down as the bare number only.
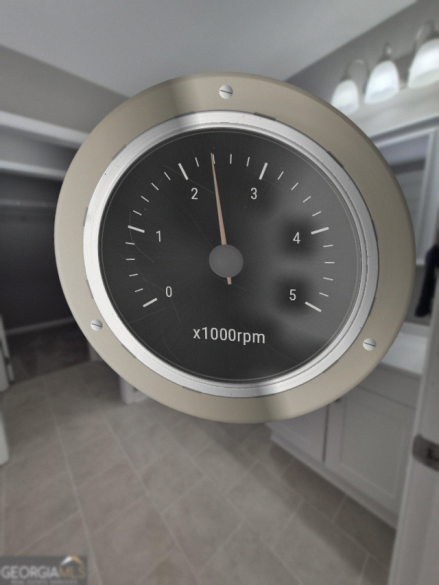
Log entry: 2400
